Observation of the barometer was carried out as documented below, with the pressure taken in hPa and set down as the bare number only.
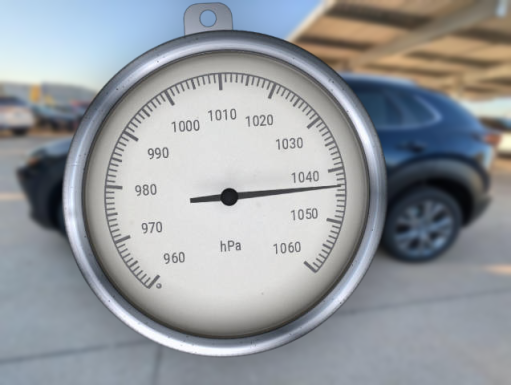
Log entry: 1043
